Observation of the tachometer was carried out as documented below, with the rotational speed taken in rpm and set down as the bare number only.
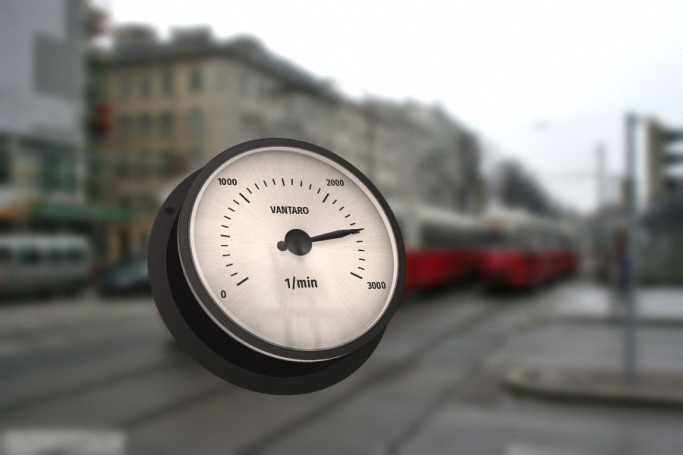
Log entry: 2500
